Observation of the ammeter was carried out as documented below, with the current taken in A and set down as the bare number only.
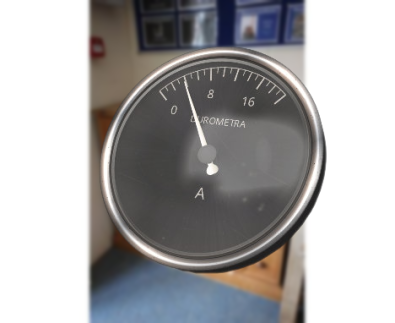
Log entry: 4
